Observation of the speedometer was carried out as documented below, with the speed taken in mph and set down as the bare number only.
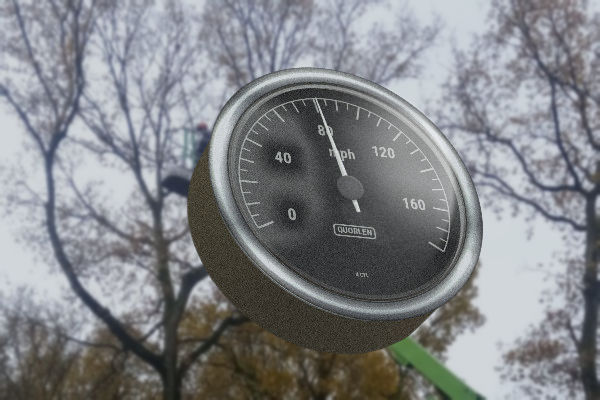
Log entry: 80
